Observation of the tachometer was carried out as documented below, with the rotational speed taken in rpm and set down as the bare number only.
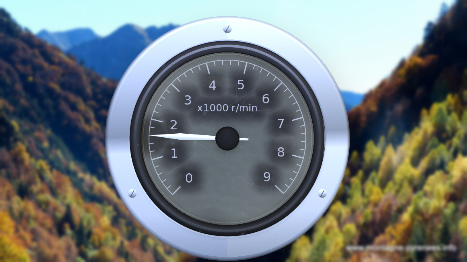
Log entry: 1600
